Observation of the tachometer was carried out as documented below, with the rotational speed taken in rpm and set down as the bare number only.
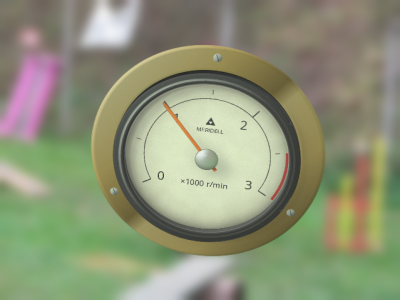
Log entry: 1000
